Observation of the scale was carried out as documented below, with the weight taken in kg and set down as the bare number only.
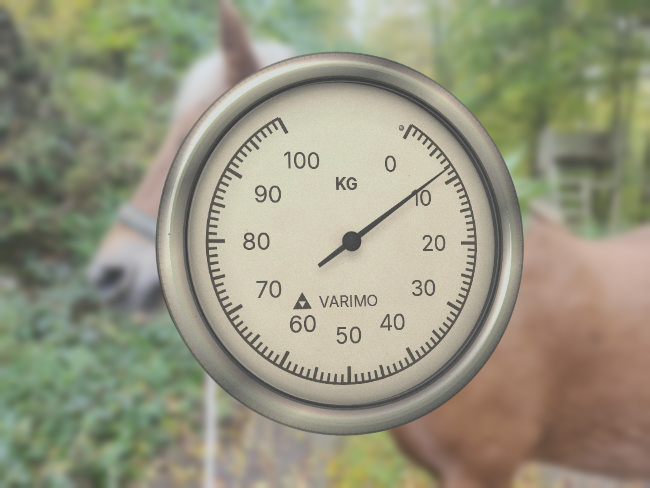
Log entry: 8
